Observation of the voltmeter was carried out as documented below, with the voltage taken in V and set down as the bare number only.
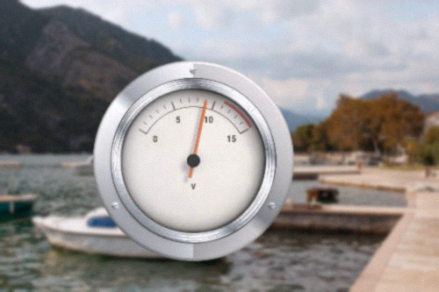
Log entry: 9
